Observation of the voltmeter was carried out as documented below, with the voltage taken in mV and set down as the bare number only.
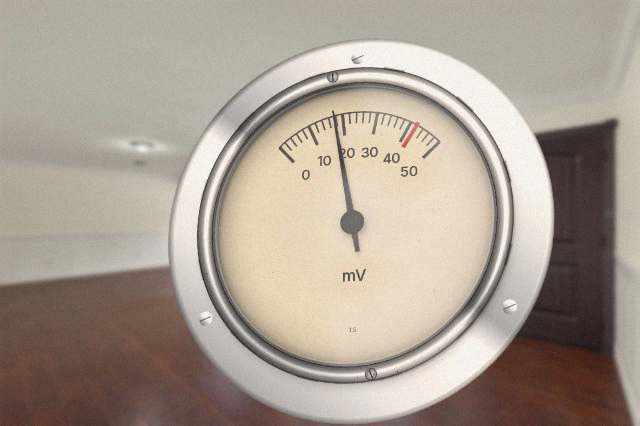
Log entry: 18
